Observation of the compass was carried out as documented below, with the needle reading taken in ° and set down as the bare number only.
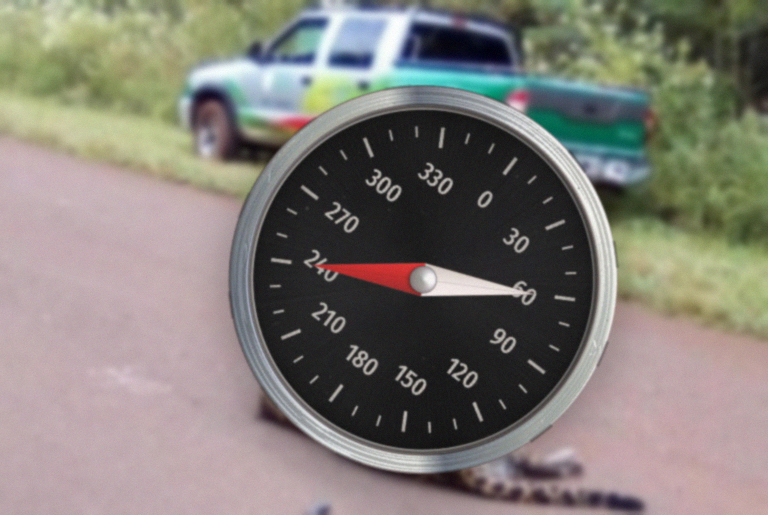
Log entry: 240
